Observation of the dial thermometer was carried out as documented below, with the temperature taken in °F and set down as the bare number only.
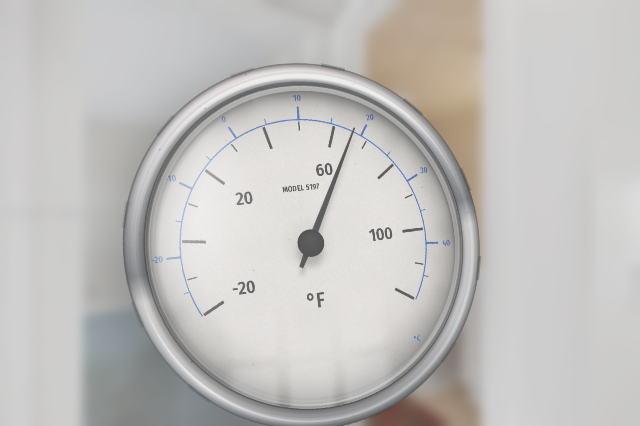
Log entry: 65
